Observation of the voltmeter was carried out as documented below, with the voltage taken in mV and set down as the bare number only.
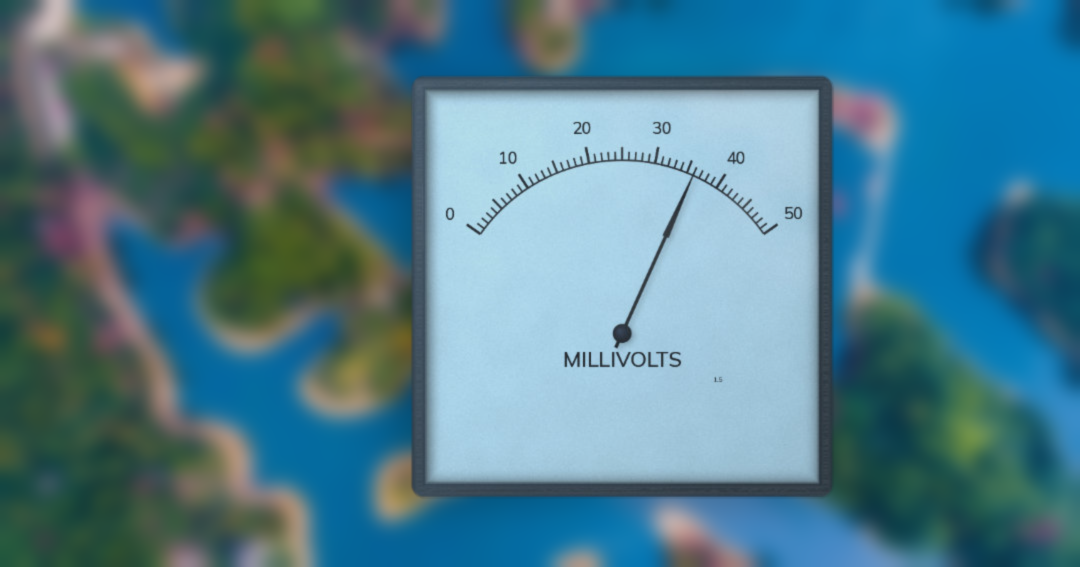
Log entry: 36
